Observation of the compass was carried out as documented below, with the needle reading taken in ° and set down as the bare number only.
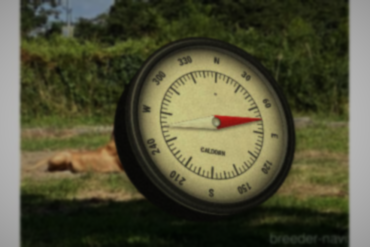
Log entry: 75
